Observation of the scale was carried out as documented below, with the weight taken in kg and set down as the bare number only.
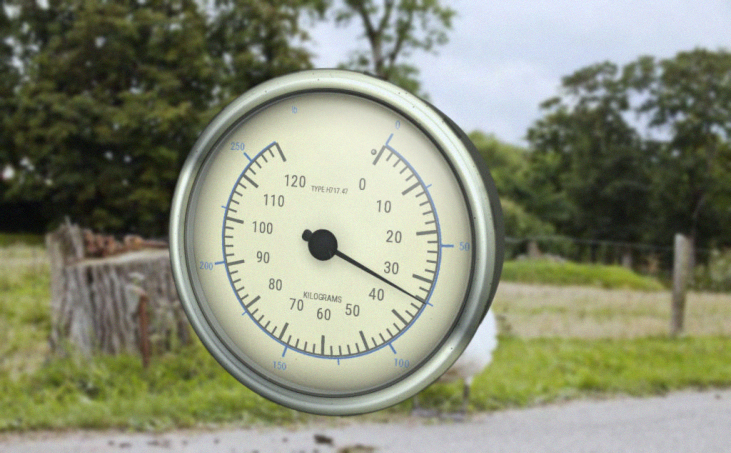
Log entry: 34
